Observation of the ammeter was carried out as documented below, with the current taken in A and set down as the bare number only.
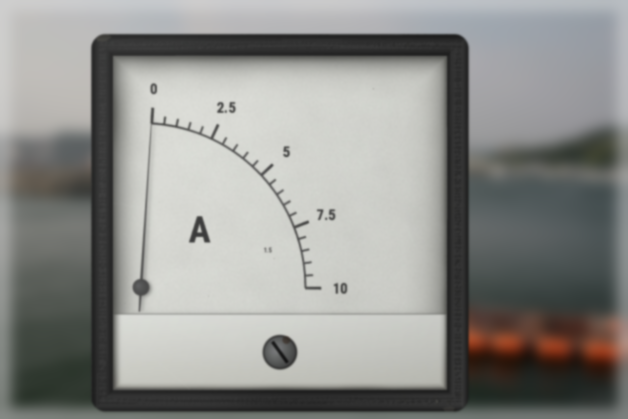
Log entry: 0
